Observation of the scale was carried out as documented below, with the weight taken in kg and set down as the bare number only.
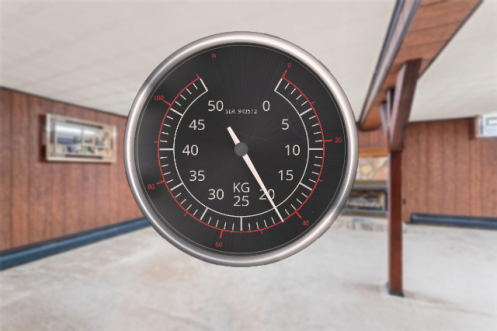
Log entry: 20
